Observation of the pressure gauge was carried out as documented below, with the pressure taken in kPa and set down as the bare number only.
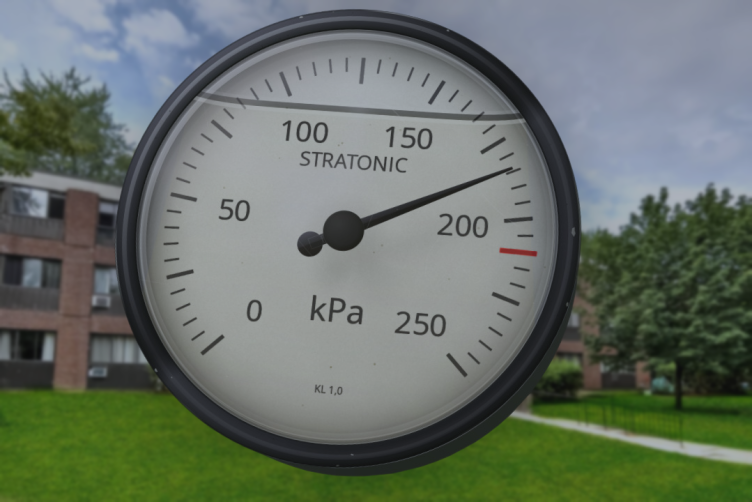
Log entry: 185
